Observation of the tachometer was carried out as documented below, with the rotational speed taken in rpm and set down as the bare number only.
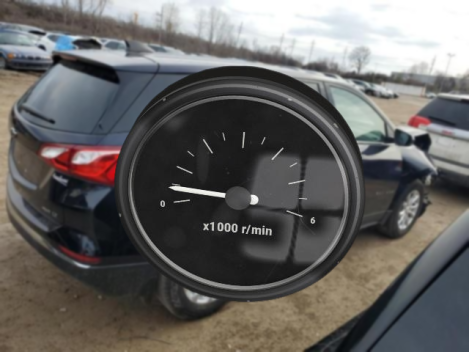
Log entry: 500
